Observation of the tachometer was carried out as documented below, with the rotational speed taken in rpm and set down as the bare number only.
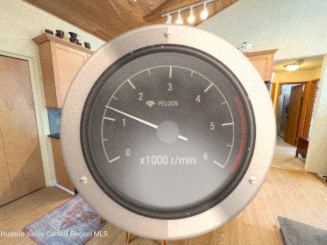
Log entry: 1250
